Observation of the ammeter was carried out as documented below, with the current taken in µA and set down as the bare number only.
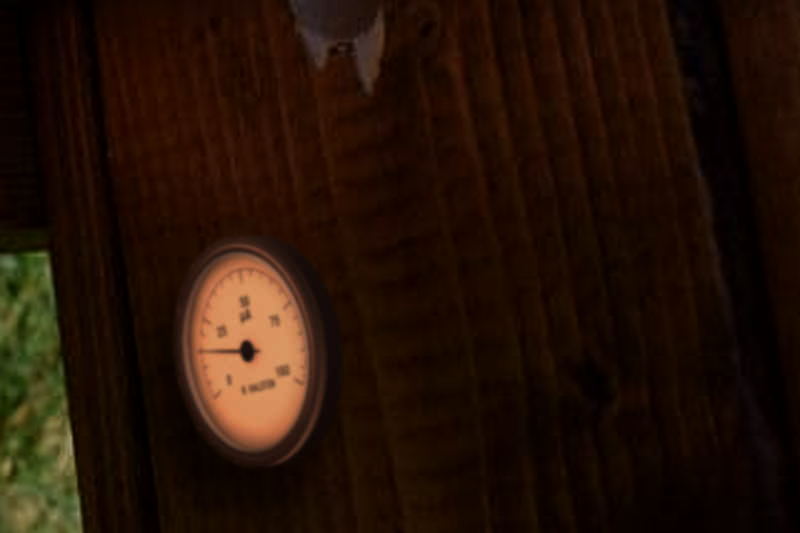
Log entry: 15
